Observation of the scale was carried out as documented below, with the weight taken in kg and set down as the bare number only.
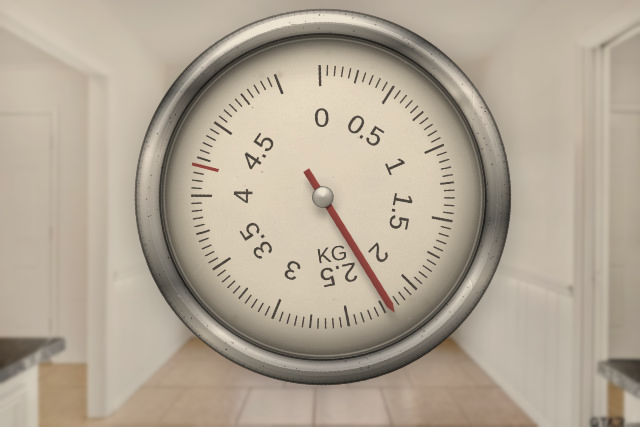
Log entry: 2.2
